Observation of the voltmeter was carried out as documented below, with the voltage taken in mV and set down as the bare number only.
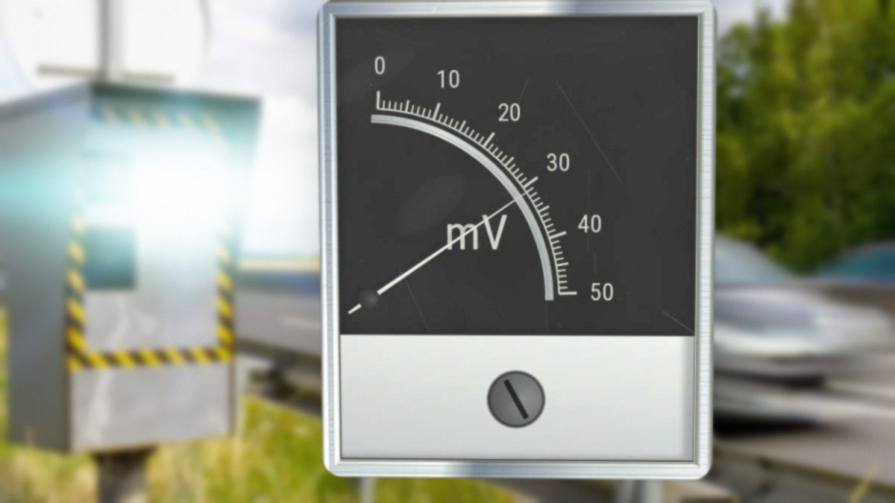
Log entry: 31
